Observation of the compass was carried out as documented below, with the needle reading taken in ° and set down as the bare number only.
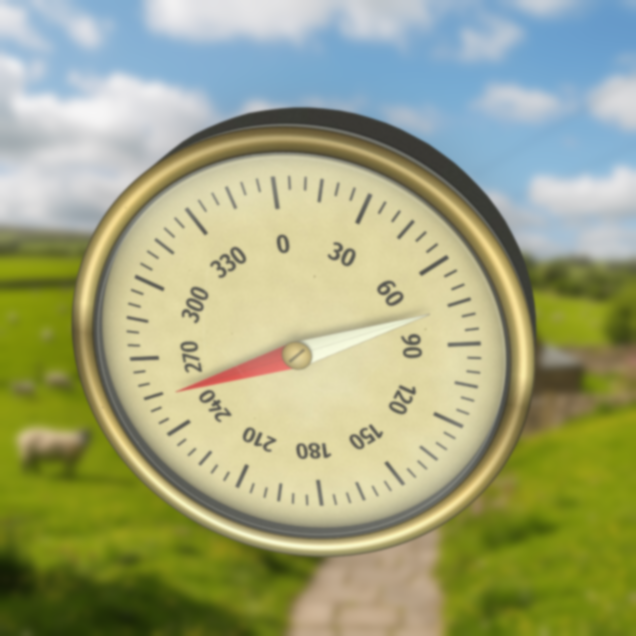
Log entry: 255
